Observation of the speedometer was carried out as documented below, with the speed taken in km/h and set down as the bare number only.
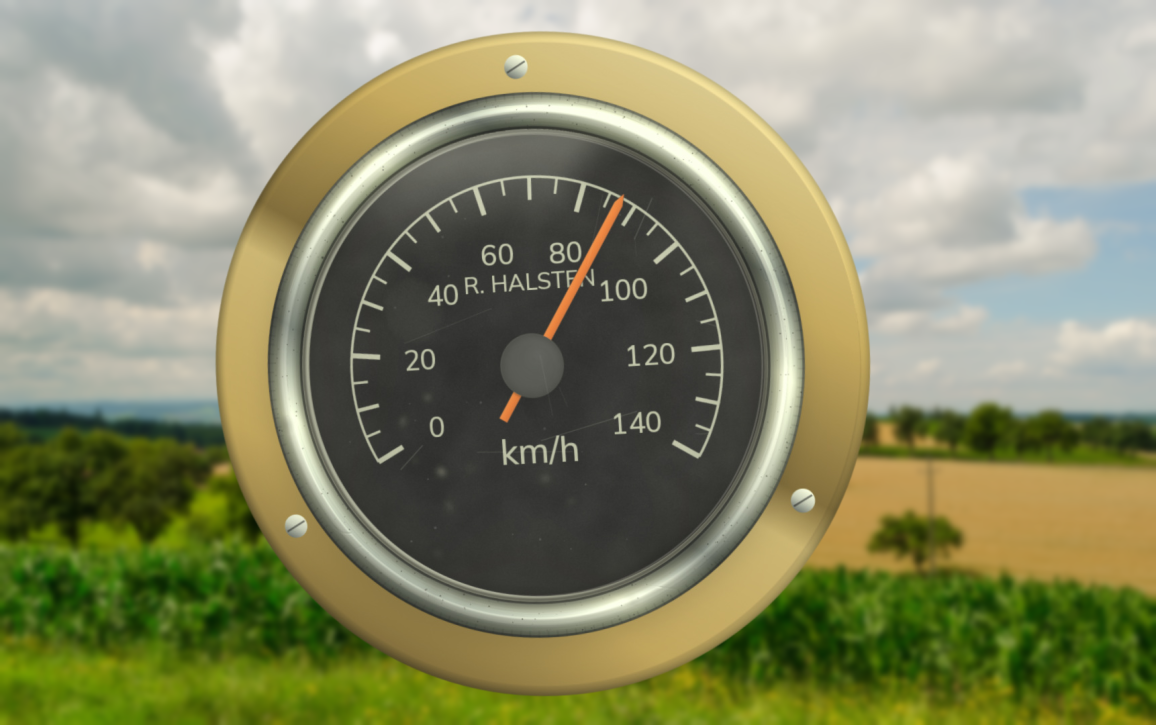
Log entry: 87.5
